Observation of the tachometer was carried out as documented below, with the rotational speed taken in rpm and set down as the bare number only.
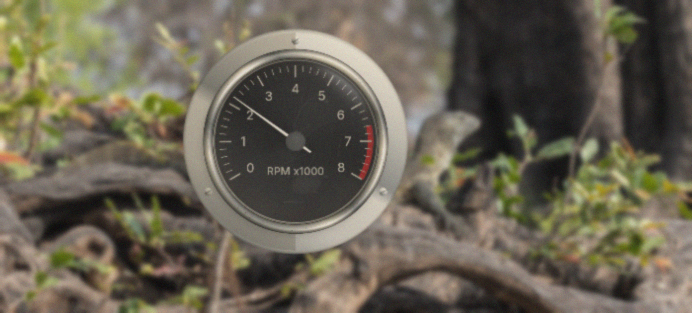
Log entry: 2200
